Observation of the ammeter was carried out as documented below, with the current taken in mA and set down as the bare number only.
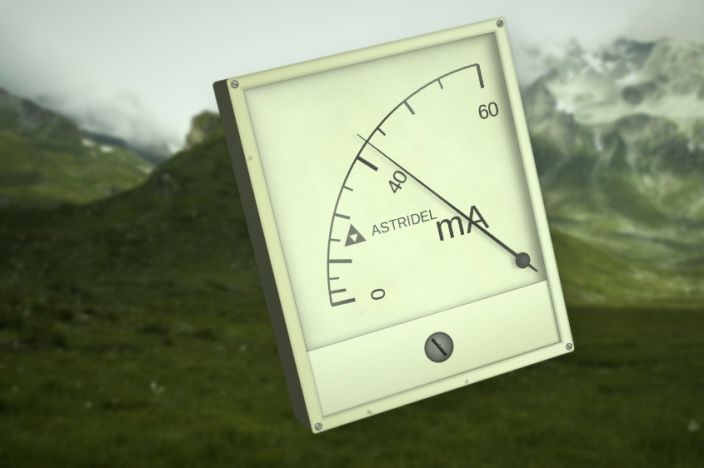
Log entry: 42.5
